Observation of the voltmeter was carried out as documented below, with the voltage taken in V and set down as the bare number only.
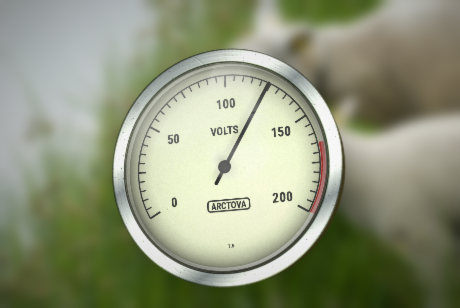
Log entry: 125
